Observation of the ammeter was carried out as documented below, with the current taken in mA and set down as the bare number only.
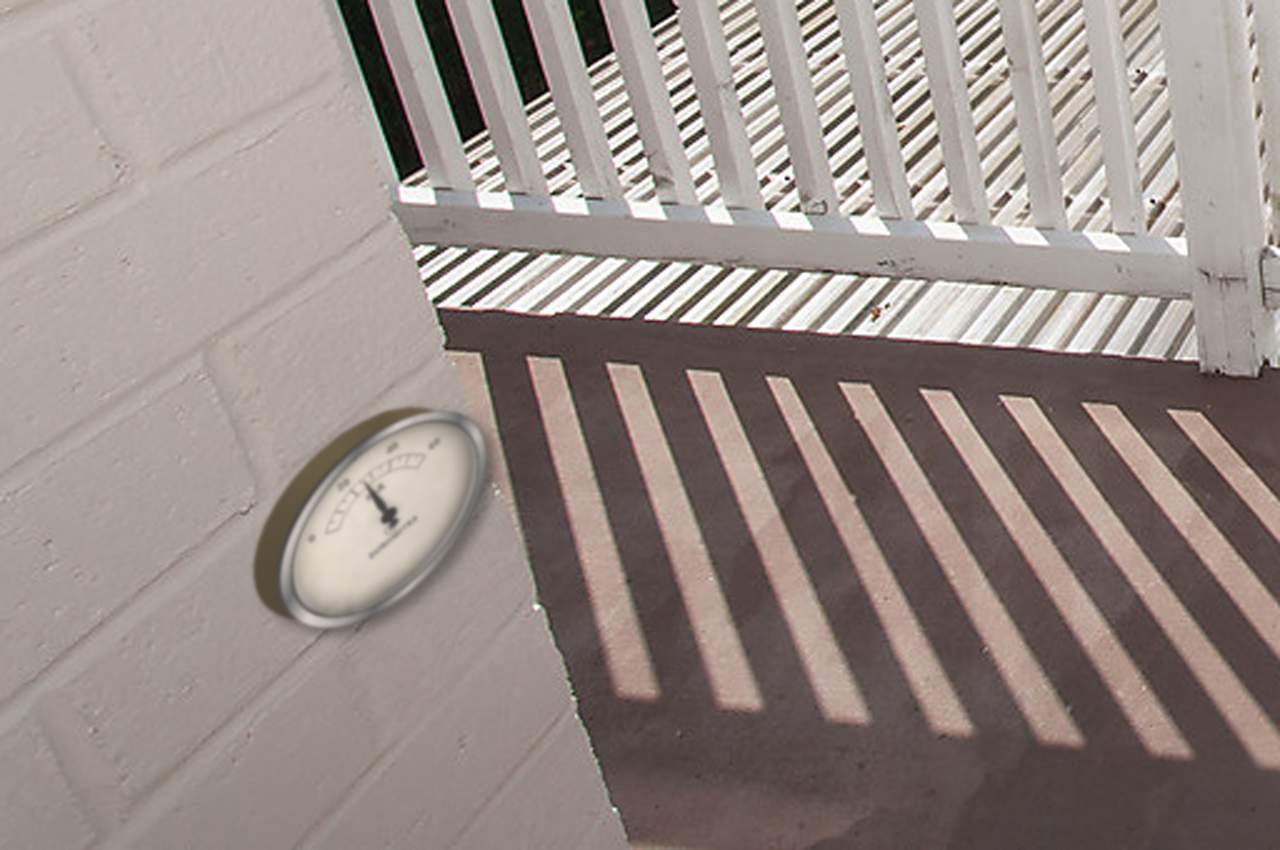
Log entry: 25
